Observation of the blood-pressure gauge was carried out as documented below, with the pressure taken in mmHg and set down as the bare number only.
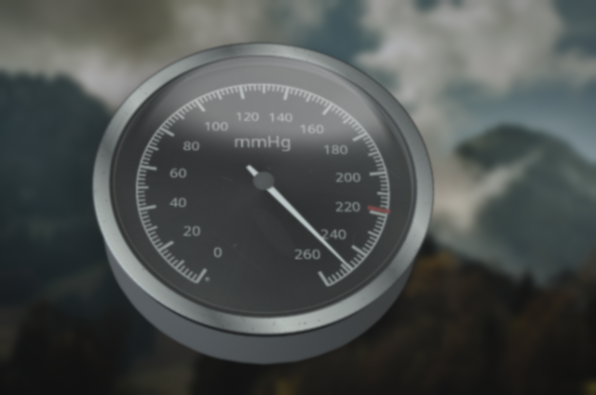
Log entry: 250
